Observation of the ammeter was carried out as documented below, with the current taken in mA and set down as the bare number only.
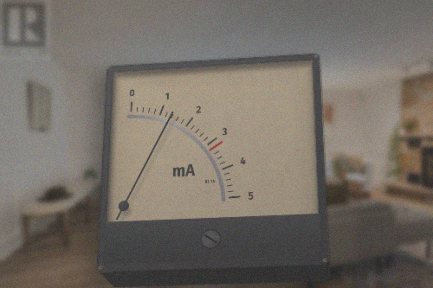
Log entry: 1.4
